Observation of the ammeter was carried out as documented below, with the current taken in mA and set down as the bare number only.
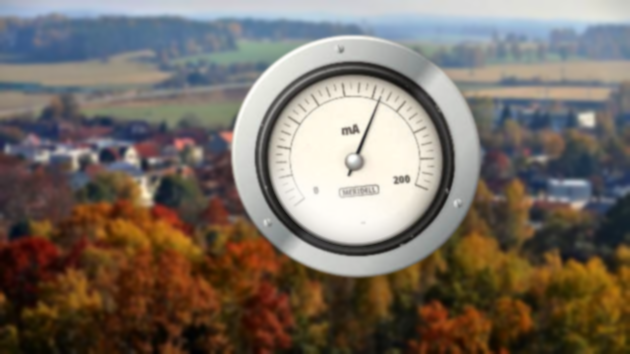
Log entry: 125
